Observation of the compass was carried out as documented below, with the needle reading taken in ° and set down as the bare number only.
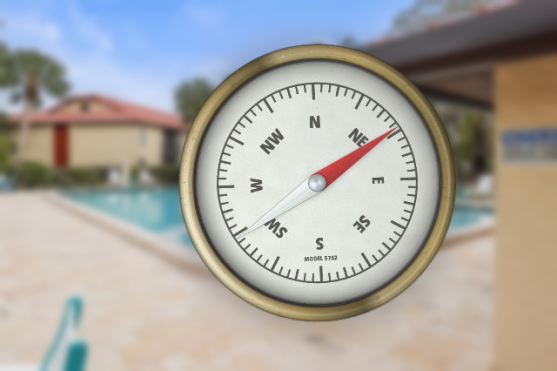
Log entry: 57.5
